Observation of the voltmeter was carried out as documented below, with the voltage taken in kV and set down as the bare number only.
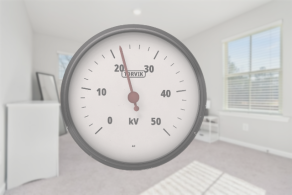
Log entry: 22
